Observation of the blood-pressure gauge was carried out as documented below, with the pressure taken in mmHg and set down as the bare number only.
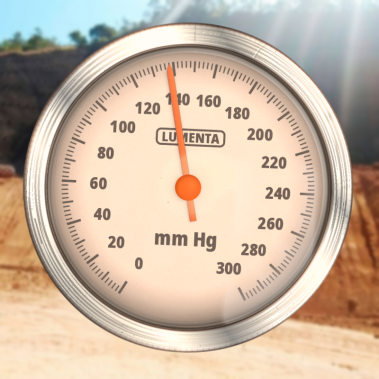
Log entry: 138
